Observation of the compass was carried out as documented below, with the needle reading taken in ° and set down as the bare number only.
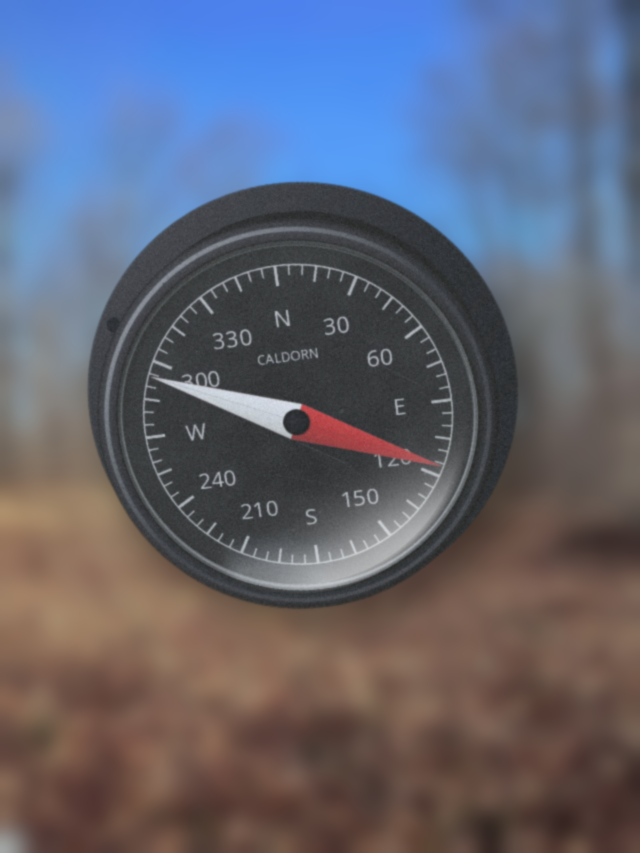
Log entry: 115
